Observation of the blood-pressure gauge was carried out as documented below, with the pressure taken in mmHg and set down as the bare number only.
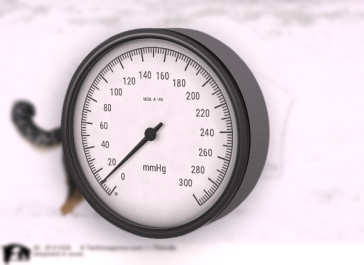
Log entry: 10
